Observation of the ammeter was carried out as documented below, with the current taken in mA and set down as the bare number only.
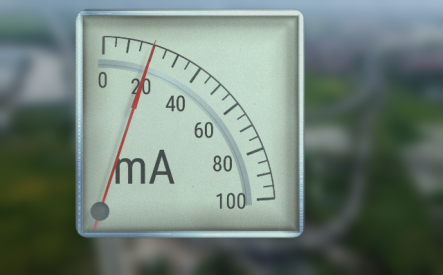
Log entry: 20
